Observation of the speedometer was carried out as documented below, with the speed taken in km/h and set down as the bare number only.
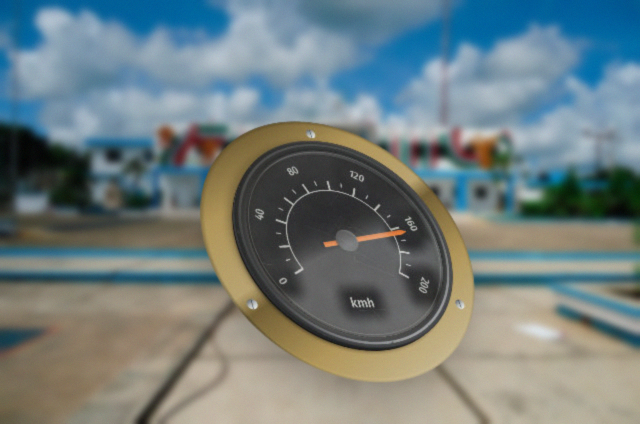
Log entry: 165
